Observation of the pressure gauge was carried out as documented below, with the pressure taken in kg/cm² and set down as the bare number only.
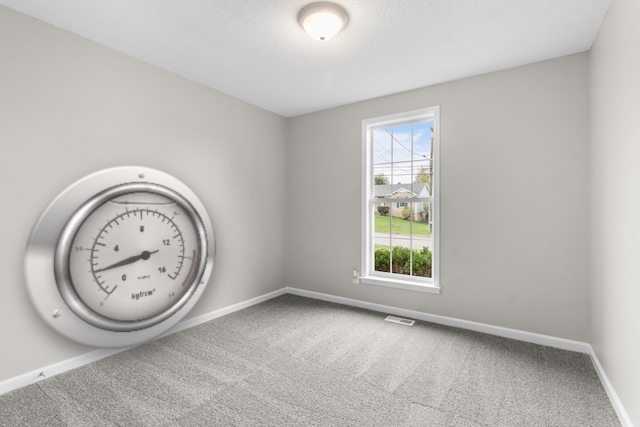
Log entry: 2
